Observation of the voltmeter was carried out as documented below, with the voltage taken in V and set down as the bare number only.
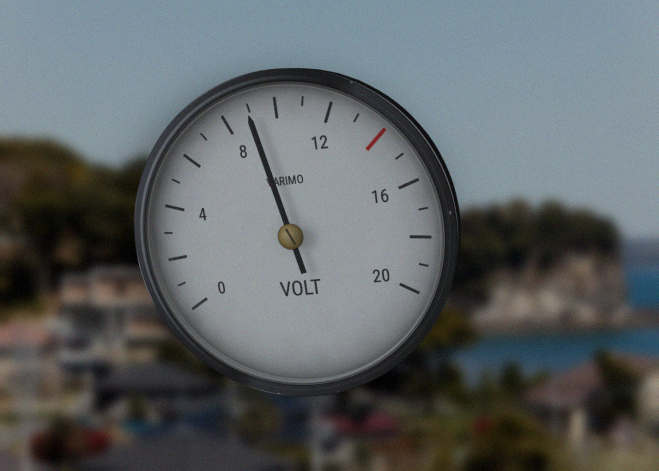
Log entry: 9
